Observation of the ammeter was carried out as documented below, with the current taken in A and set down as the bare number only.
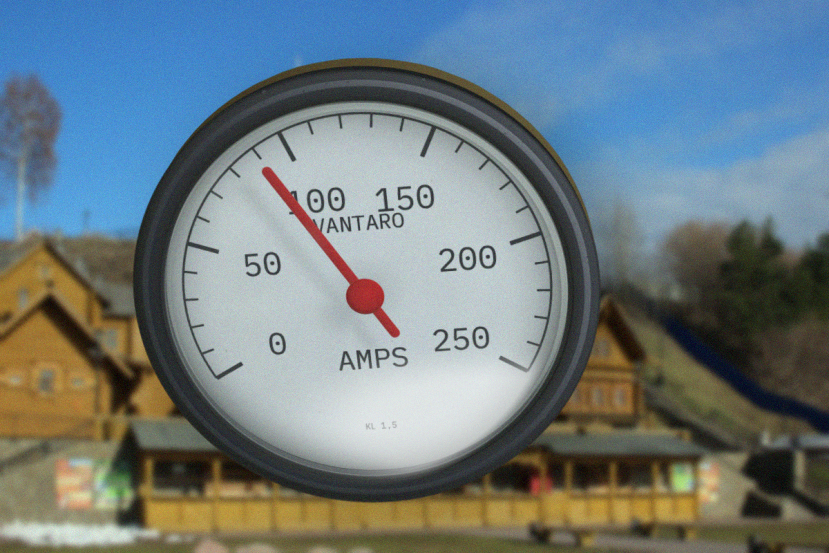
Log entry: 90
